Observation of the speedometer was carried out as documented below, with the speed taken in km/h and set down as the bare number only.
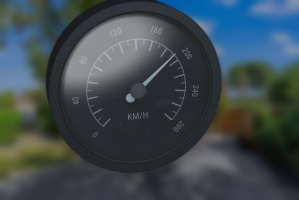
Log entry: 190
